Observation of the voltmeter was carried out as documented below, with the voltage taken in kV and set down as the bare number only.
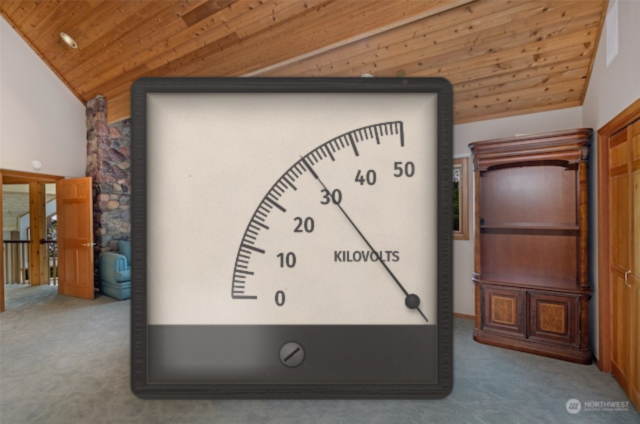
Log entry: 30
